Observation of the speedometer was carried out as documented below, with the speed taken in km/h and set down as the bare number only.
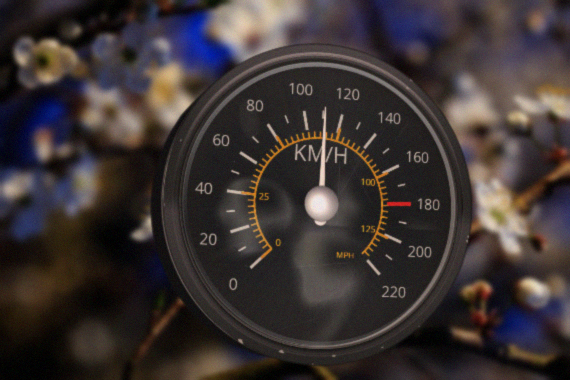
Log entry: 110
